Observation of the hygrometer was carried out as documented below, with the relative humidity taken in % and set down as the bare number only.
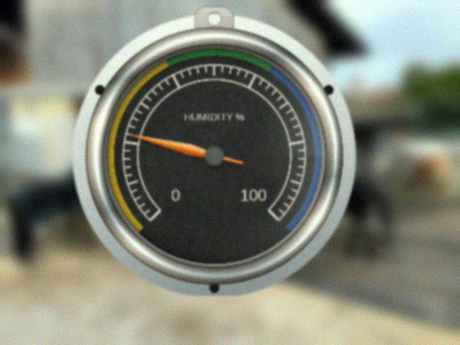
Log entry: 22
